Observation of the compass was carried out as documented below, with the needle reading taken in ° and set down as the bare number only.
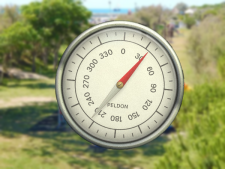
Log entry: 35
